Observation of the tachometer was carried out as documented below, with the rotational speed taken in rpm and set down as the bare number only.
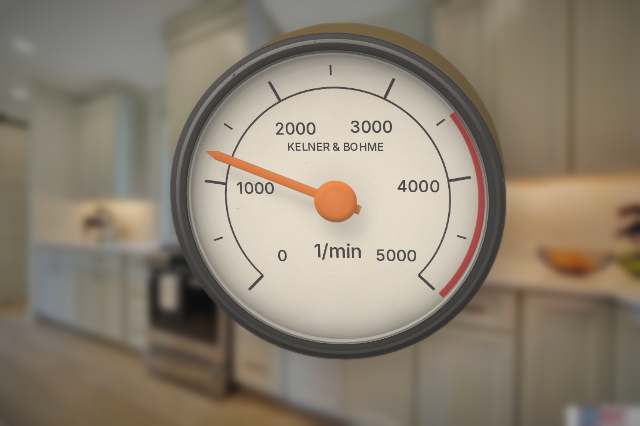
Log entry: 1250
